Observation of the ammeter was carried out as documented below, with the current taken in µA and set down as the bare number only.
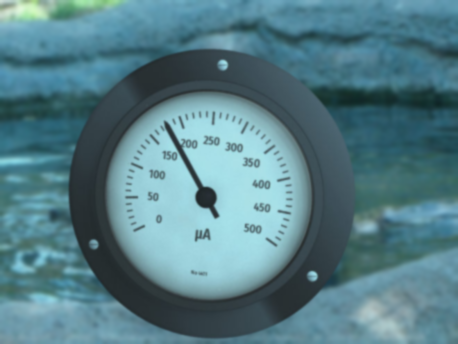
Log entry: 180
